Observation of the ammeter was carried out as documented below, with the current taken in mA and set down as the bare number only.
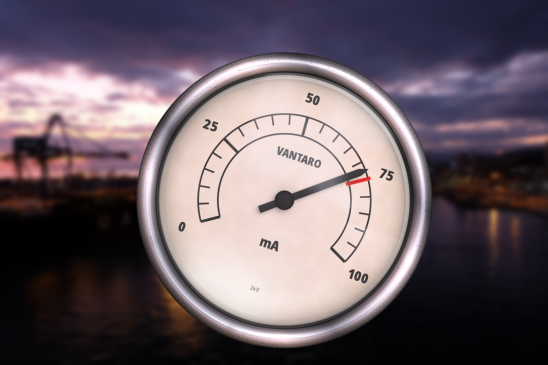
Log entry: 72.5
